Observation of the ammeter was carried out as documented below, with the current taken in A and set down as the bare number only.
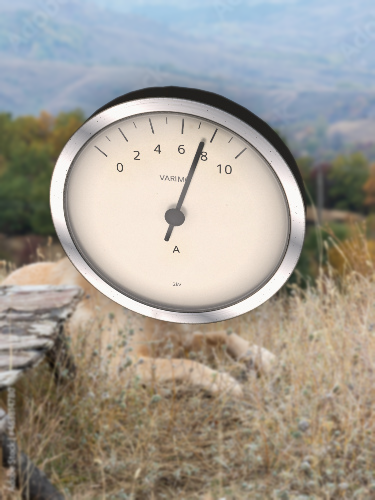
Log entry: 7.5
